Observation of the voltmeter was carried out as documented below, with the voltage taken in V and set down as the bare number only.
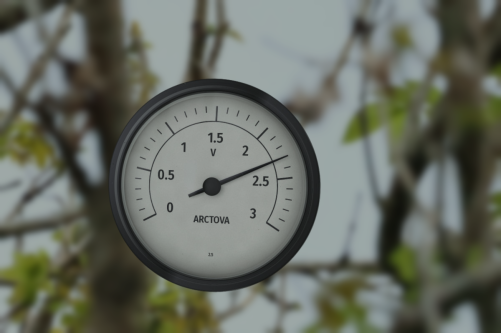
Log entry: 2.3
